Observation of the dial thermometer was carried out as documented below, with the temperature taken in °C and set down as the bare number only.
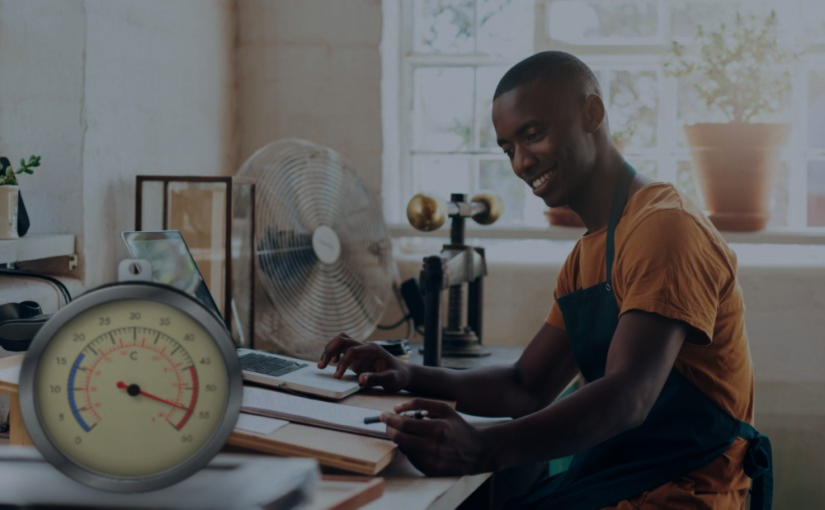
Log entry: 55
